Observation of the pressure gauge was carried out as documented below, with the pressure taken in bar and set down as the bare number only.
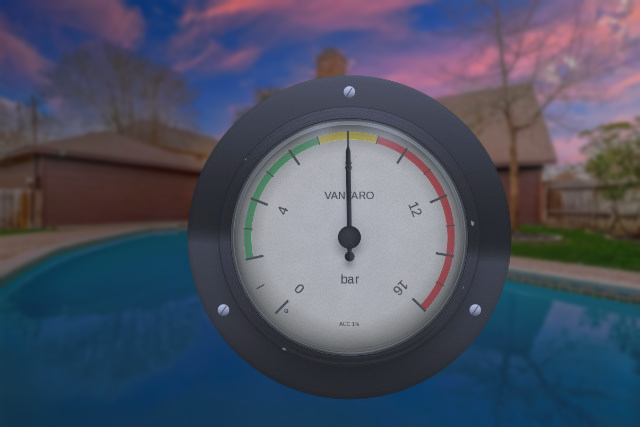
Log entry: 8
